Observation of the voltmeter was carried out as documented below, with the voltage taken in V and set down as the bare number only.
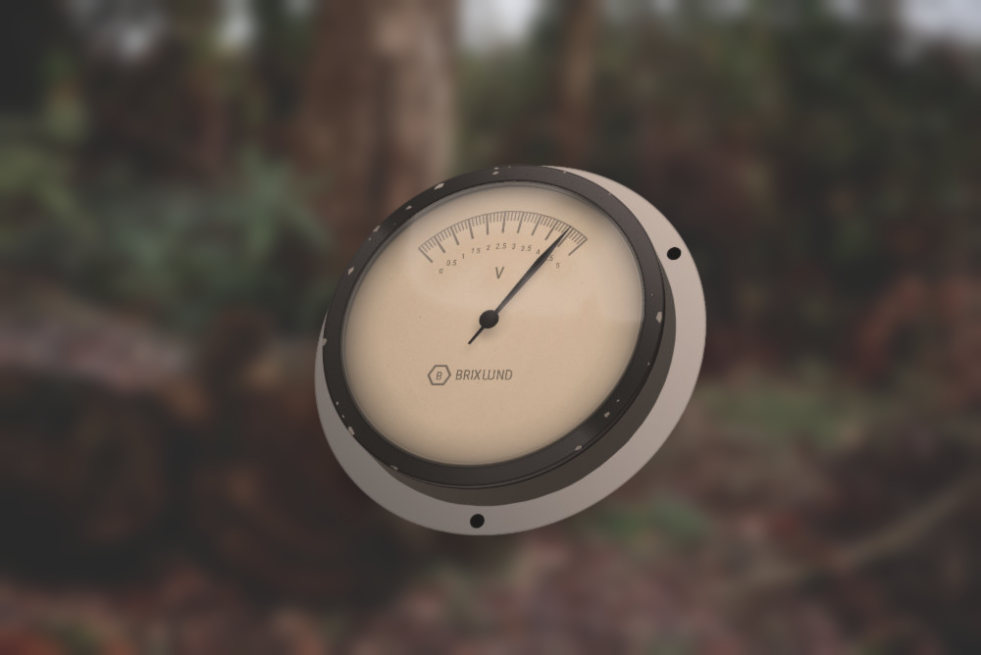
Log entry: 4.5
